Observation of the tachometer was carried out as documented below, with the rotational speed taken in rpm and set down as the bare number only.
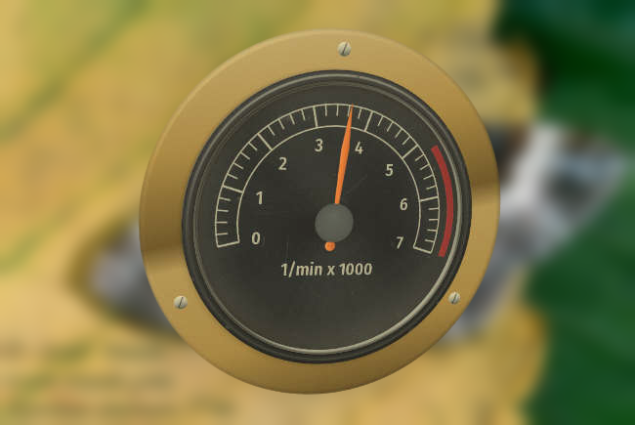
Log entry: 3600
